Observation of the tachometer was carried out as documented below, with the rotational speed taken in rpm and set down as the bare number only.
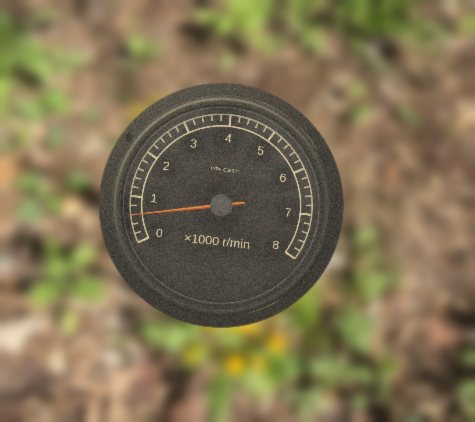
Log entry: 600
